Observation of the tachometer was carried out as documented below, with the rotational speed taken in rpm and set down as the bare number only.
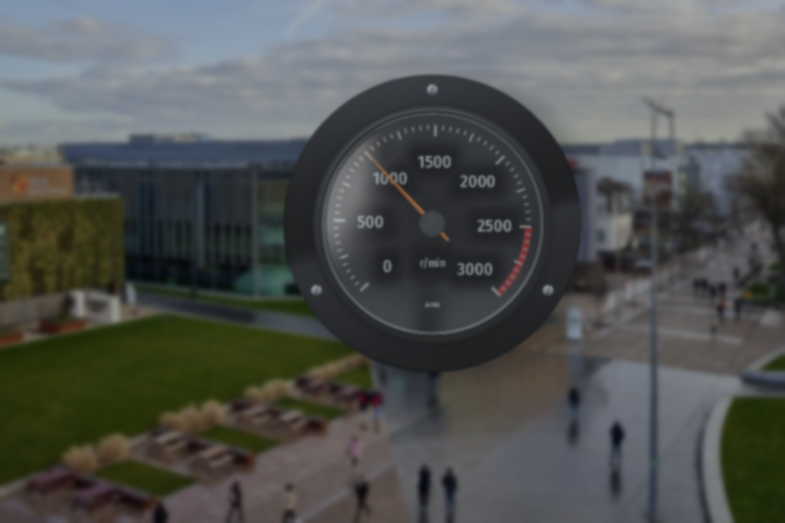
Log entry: 1000
